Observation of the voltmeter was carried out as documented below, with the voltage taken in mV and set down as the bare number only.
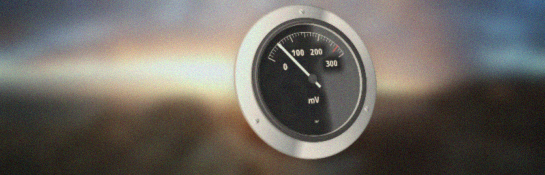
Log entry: 50
